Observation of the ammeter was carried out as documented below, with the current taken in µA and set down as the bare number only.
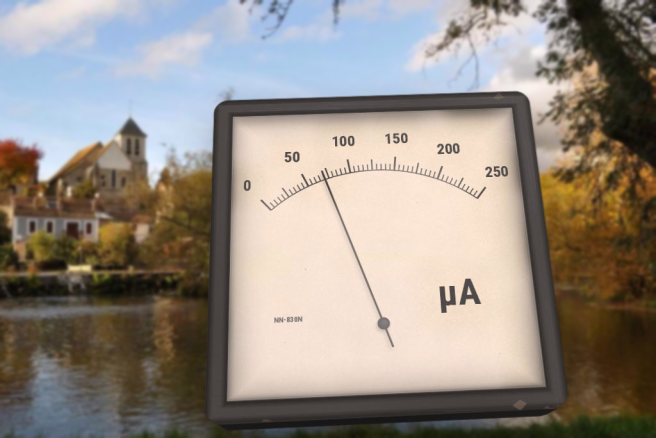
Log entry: 70
